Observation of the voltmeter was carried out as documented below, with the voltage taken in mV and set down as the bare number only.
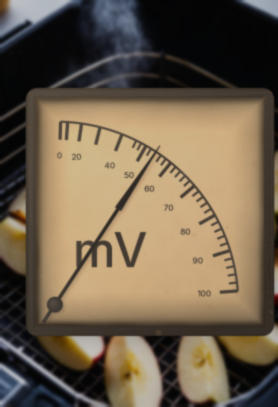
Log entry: 54
